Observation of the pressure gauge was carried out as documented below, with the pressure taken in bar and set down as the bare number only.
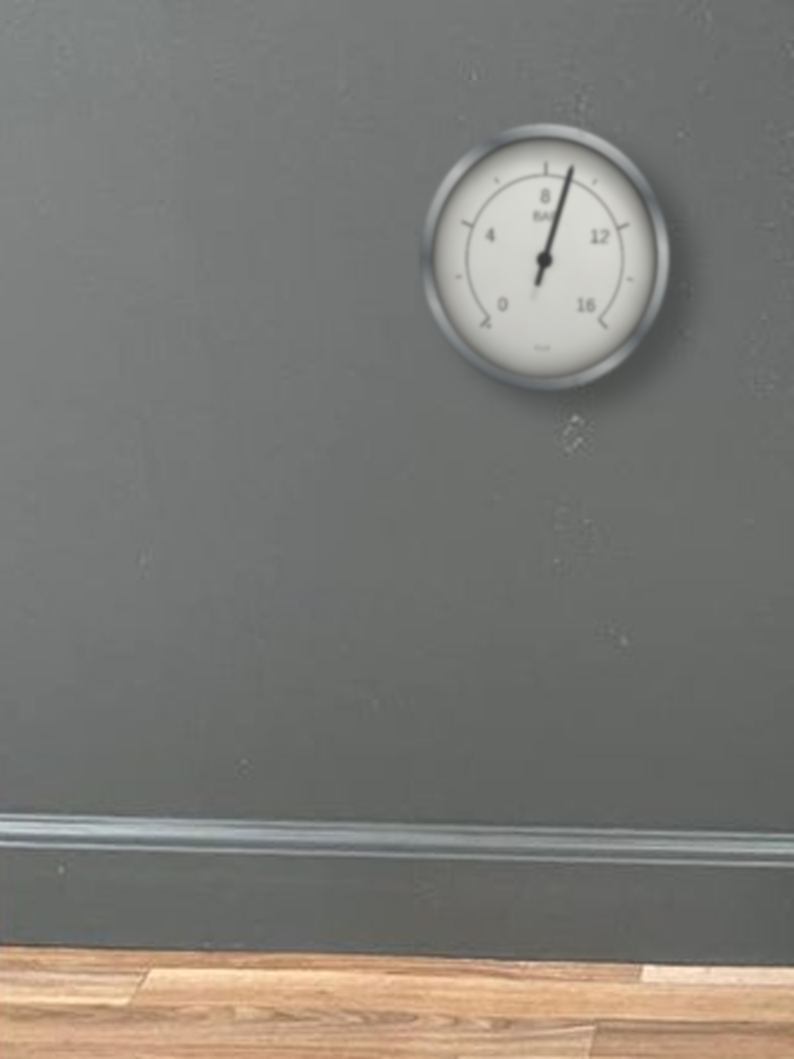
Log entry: 9
